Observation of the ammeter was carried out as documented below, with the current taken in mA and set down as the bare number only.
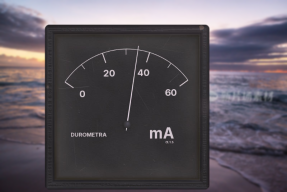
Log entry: 35
